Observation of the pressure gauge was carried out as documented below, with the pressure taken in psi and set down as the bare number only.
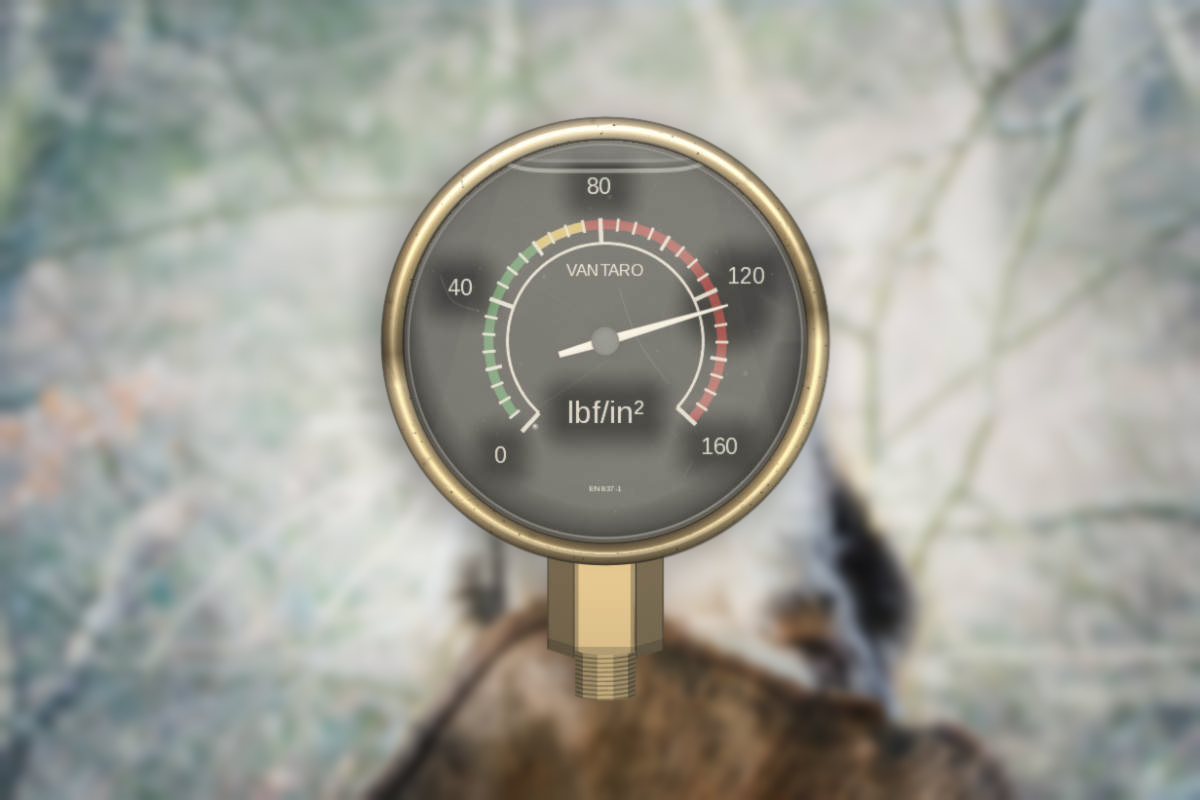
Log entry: 125
